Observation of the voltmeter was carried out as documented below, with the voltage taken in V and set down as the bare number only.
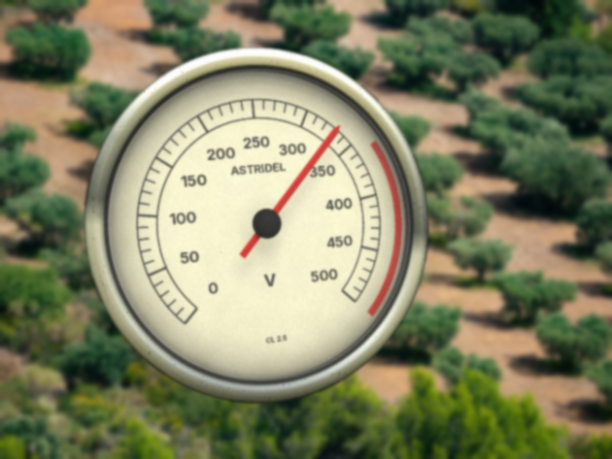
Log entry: 330
